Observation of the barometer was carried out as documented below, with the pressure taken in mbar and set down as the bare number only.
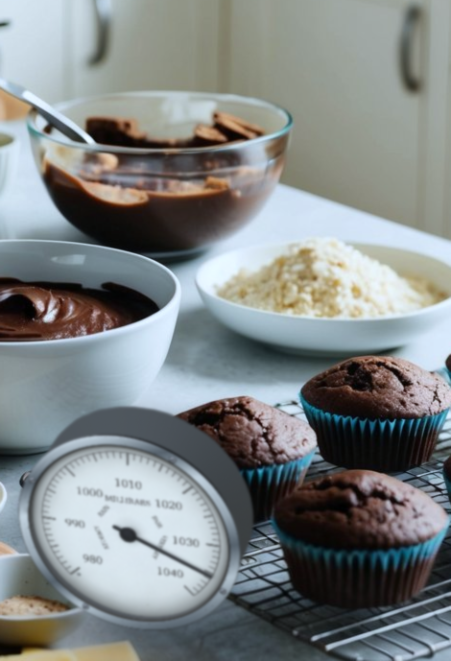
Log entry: 1035
